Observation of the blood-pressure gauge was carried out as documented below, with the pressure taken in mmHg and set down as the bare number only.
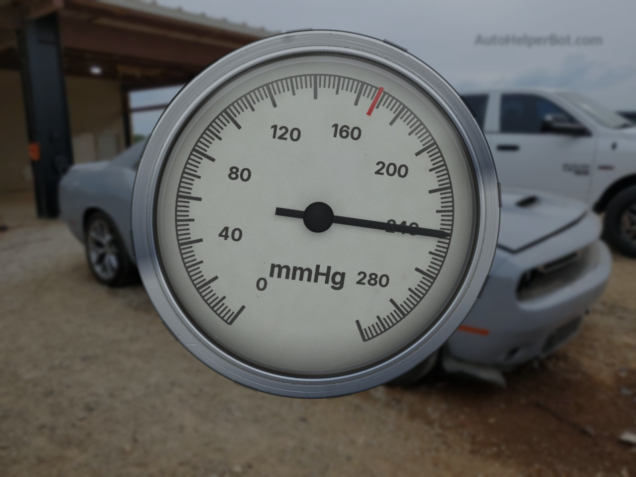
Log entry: 240
